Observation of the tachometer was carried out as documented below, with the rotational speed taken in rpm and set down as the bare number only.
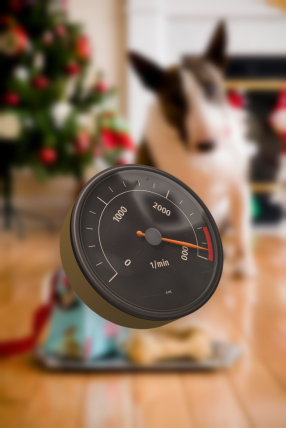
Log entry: 2900
